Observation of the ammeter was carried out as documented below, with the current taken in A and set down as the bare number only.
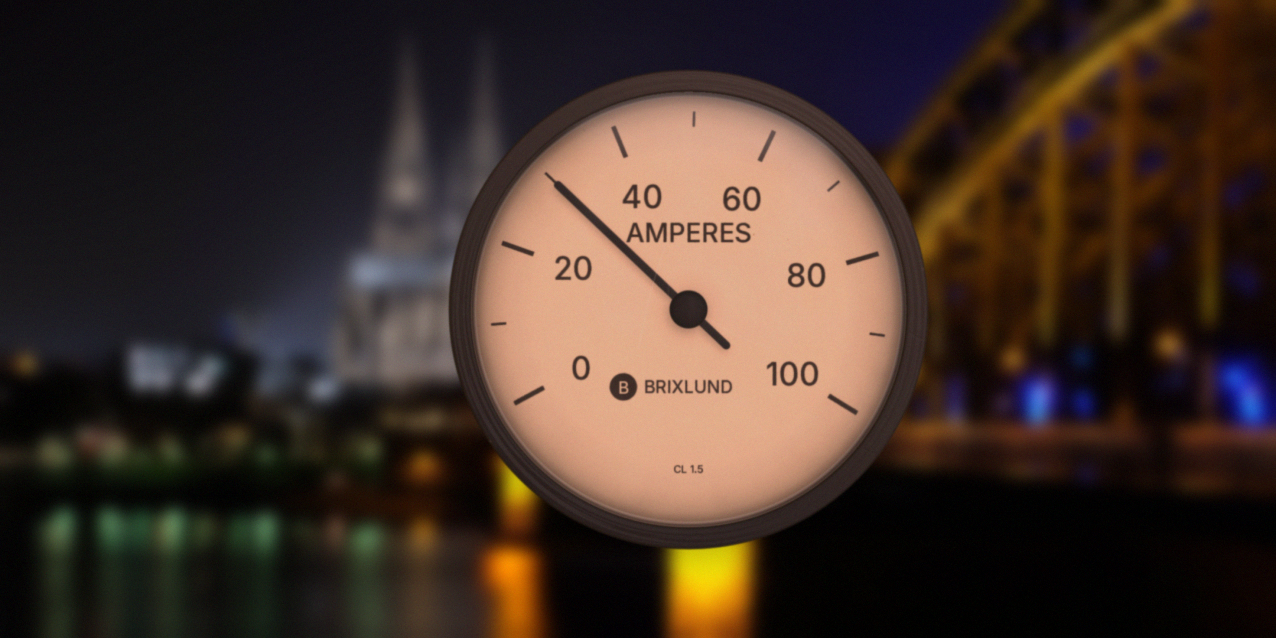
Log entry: 30
